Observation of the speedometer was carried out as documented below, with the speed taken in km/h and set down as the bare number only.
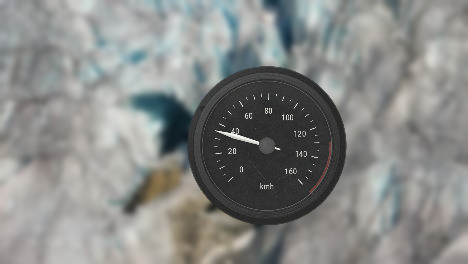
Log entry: 35
